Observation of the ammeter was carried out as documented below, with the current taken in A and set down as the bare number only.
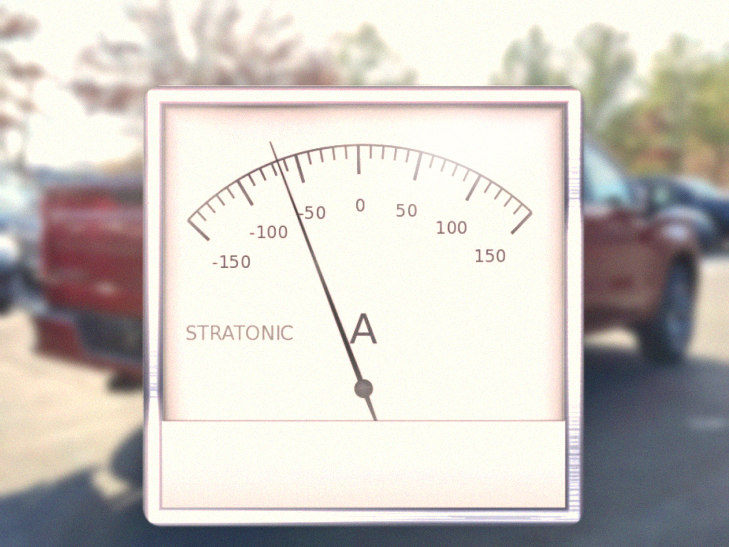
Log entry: -65
